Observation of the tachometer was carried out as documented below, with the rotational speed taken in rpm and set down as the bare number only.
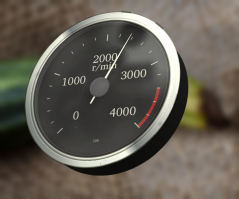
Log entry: 2400
